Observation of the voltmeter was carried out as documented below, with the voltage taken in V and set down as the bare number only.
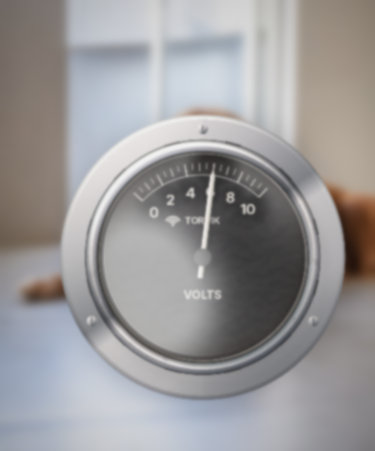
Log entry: 6
